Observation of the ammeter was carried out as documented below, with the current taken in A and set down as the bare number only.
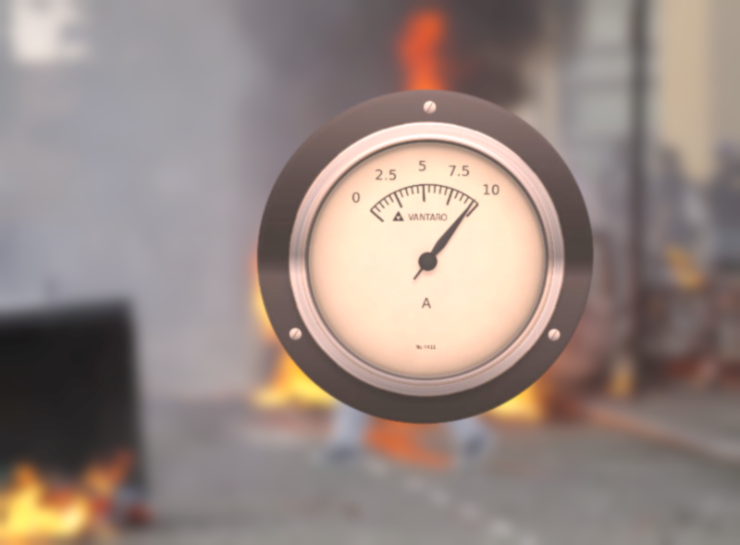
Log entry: 9.5
